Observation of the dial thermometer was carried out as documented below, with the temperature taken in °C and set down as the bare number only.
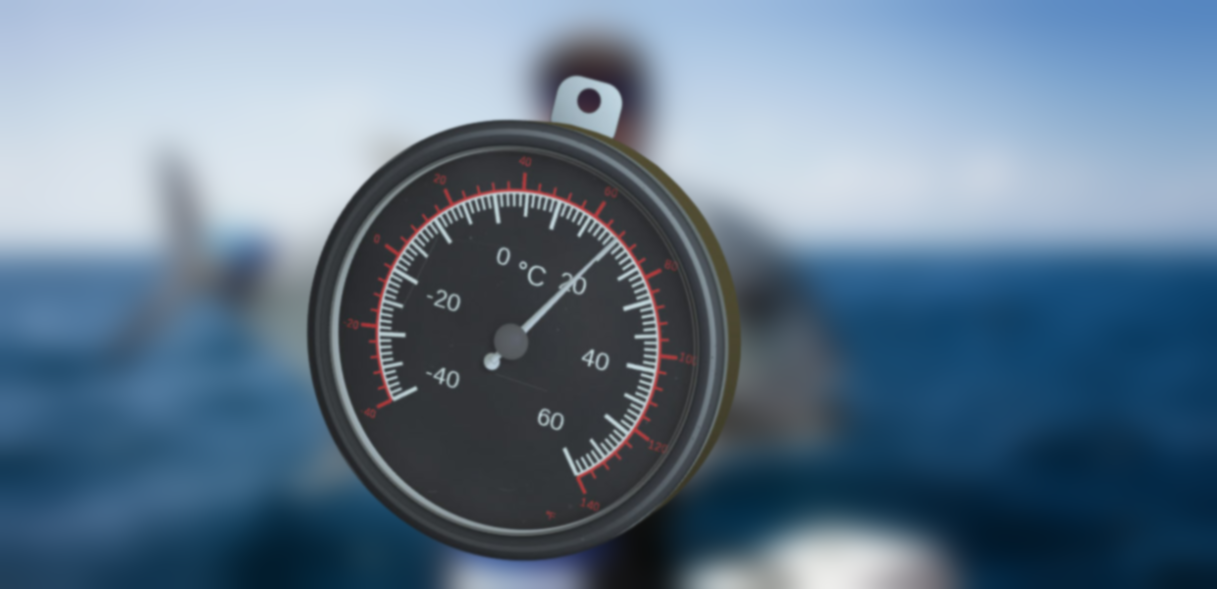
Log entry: 20
